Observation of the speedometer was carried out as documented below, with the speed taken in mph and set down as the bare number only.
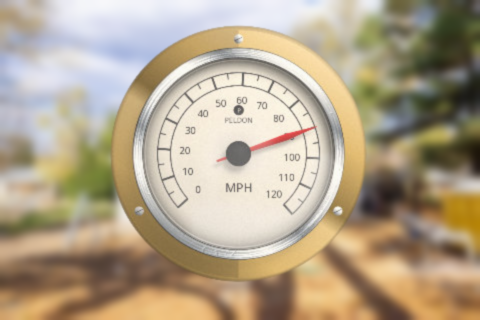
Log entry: 90
